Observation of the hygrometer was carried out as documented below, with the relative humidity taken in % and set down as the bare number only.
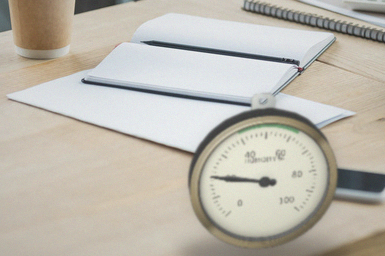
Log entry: 20
